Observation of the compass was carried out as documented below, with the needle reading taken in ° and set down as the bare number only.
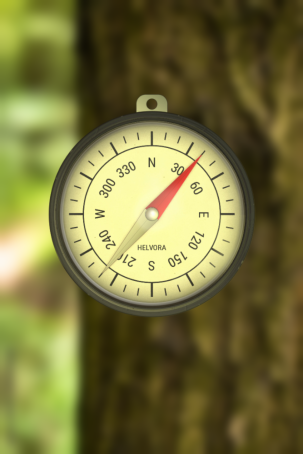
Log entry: 40
